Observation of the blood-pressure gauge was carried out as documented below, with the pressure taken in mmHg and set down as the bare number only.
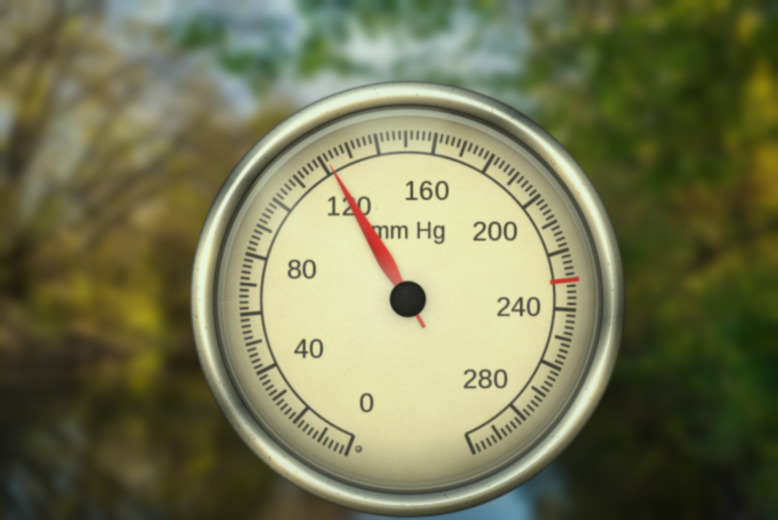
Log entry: 122
